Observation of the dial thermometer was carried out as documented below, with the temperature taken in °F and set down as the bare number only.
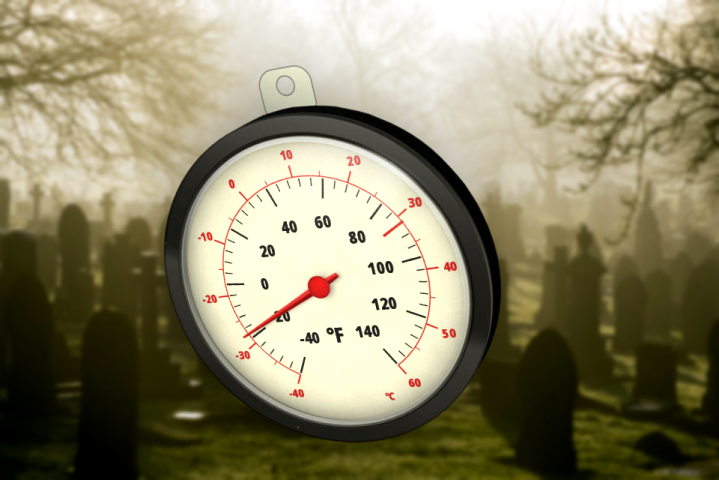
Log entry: -18
